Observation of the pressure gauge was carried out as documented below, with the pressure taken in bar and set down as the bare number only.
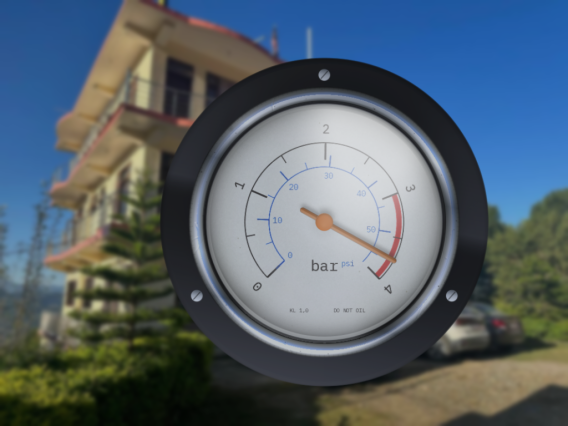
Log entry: 3.75
